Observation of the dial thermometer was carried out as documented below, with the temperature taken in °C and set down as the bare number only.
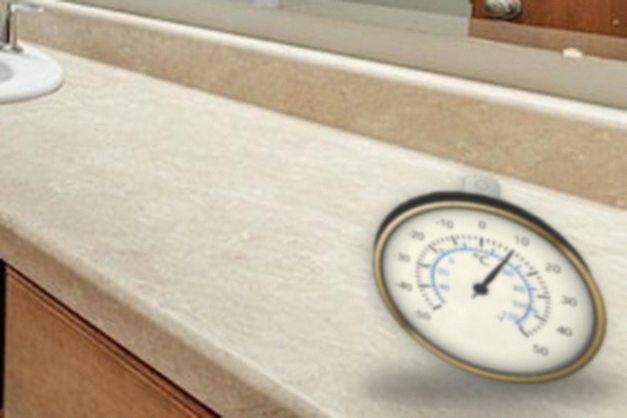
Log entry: 10
